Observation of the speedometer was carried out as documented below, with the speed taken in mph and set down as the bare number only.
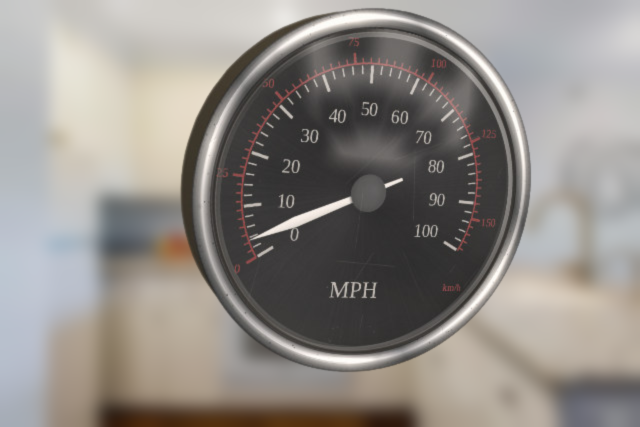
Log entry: 4
